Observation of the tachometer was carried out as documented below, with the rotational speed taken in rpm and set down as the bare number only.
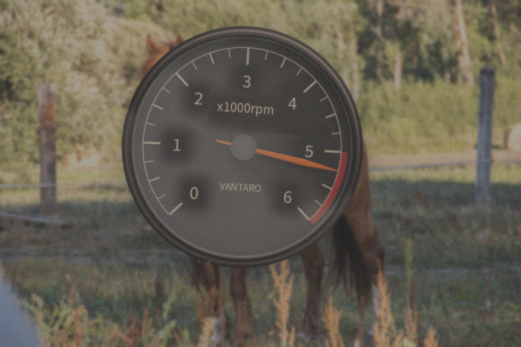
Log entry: 5250
